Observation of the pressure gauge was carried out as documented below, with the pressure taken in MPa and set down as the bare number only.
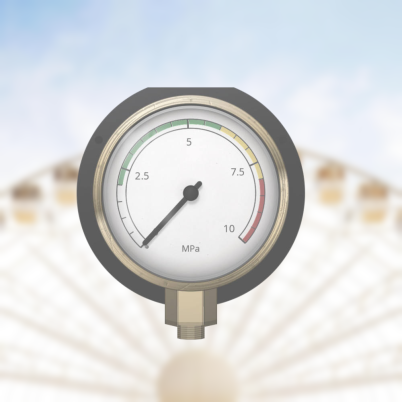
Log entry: 0
